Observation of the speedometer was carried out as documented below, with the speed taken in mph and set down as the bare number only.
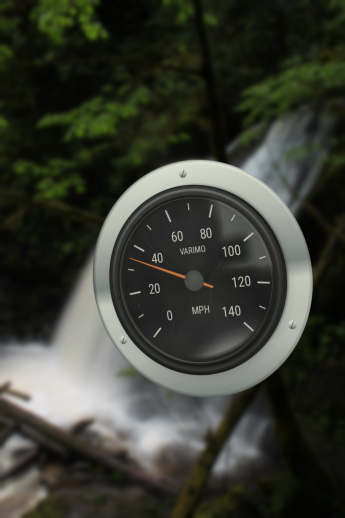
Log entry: 35
